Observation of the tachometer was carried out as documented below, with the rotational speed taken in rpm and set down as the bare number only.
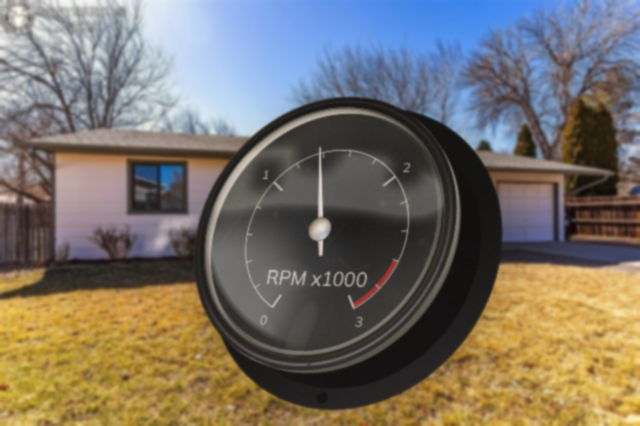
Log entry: 1400
